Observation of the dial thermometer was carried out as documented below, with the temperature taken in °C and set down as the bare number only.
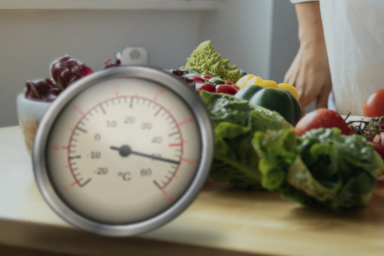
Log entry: 50
